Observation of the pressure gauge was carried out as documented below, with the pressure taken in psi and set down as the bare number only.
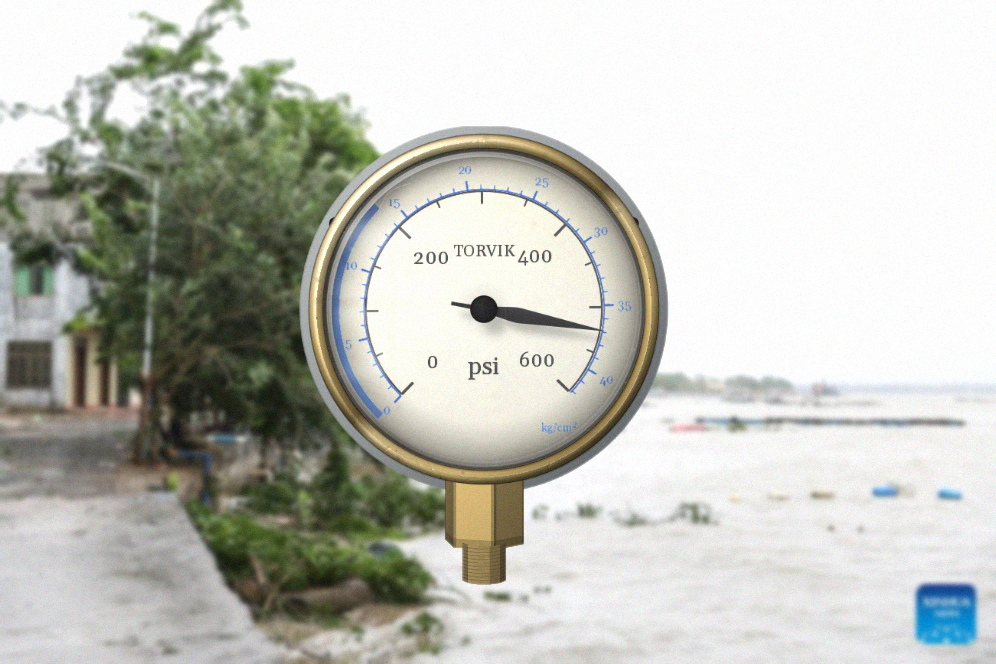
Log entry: 525
